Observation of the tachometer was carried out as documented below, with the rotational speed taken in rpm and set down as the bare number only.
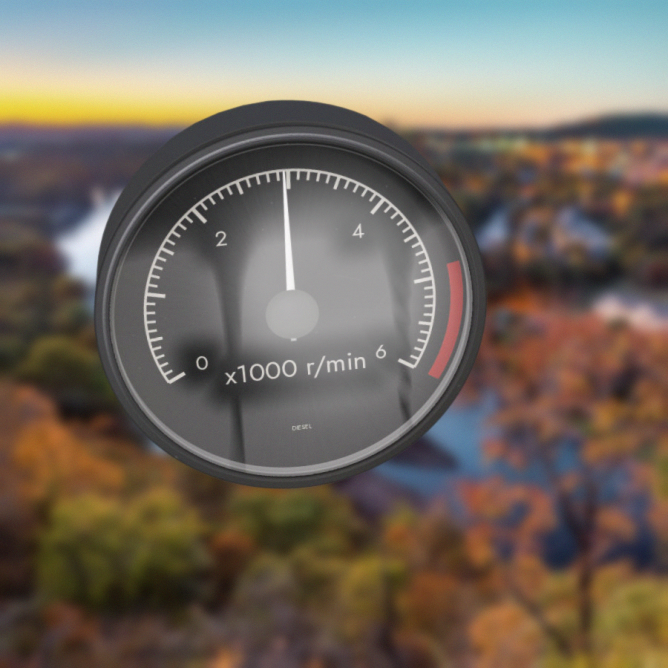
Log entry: 2950
